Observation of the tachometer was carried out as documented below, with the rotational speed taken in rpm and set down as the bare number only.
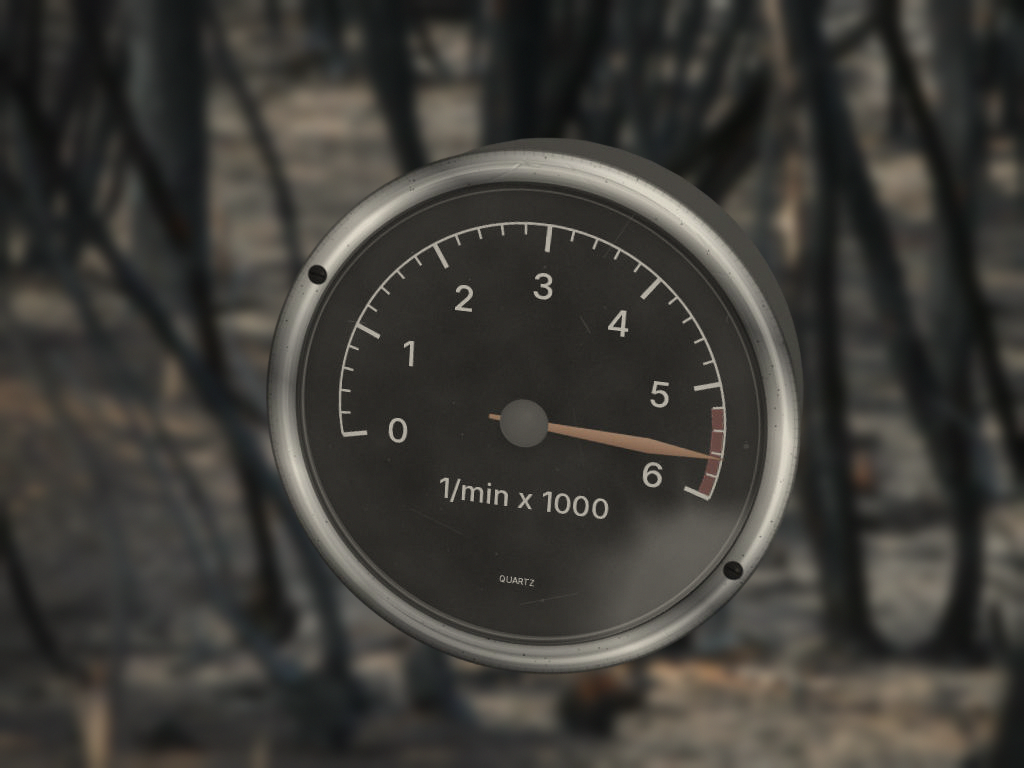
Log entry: 5600
